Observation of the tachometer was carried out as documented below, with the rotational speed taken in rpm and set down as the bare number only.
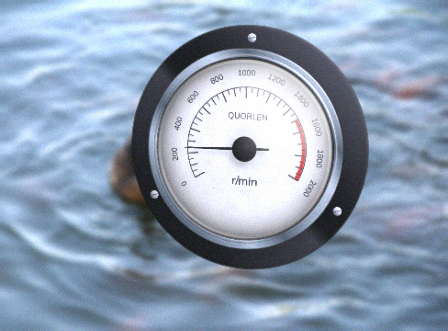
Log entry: 250
